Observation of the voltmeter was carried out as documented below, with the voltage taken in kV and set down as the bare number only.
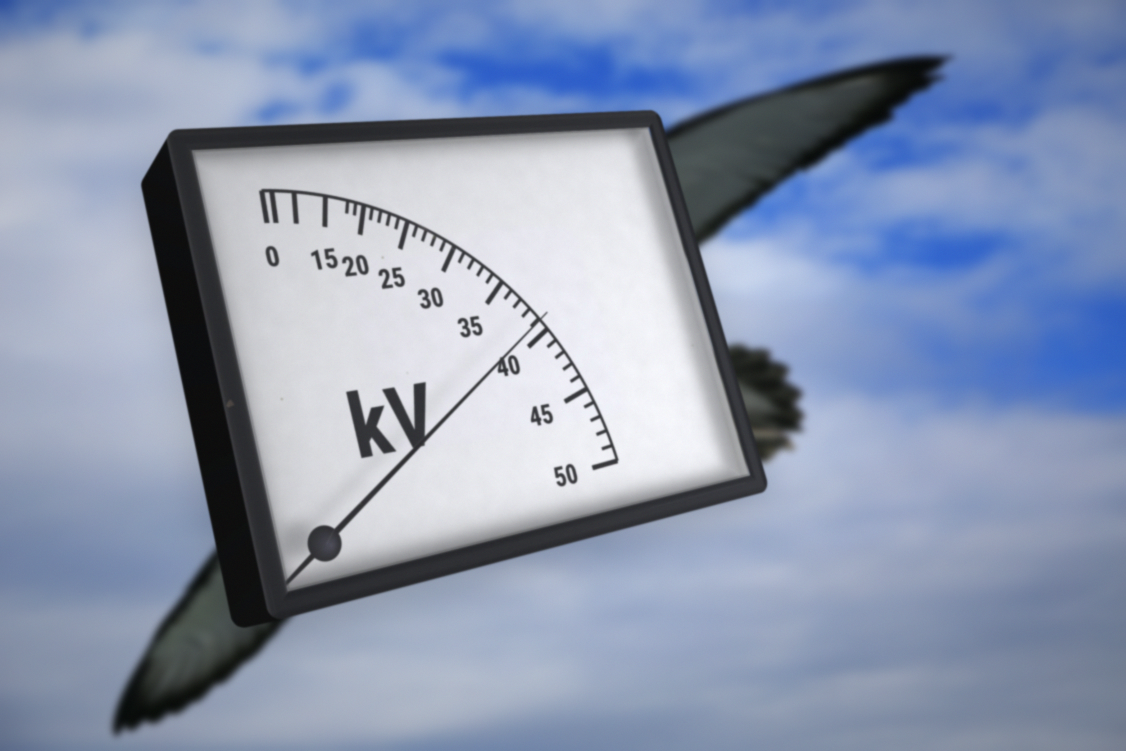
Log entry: 39
